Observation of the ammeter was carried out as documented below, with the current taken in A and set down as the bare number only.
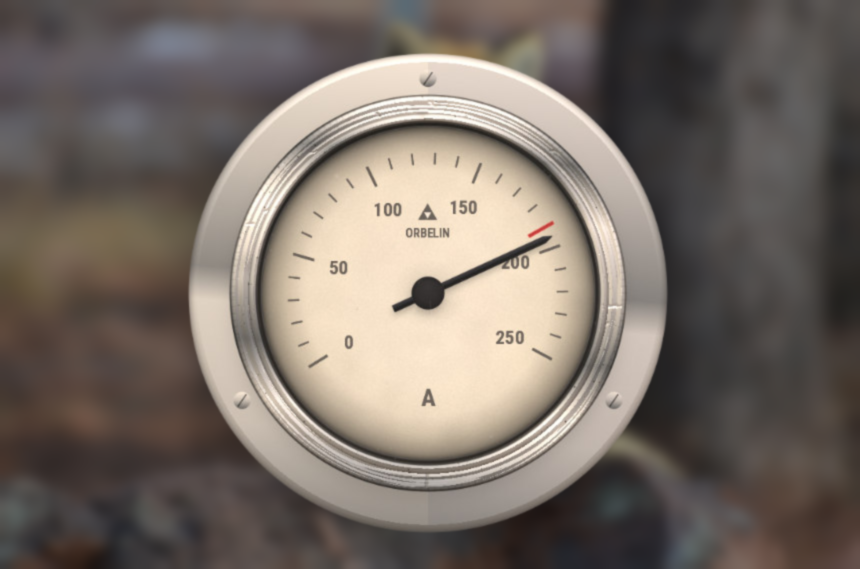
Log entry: 195
